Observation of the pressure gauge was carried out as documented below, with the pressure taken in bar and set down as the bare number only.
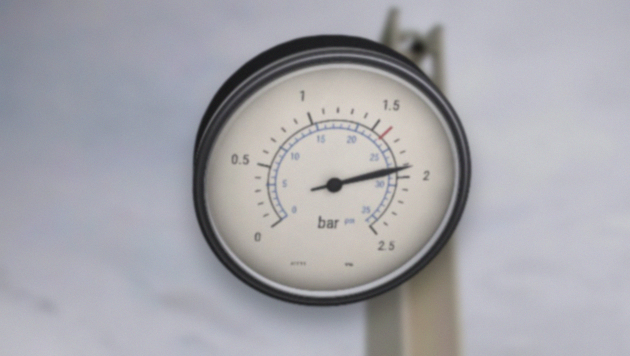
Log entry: 1.9
